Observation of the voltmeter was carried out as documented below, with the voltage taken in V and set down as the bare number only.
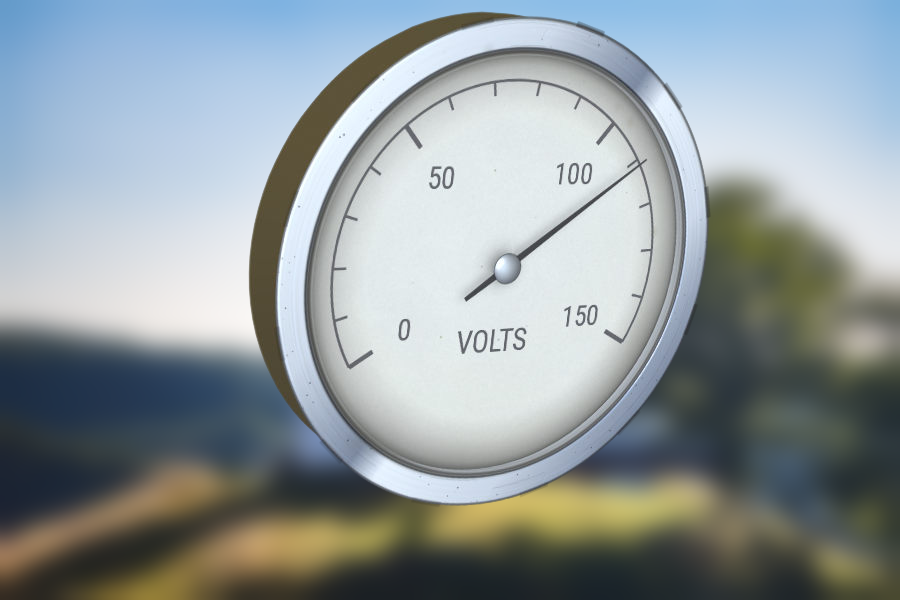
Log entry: 110
